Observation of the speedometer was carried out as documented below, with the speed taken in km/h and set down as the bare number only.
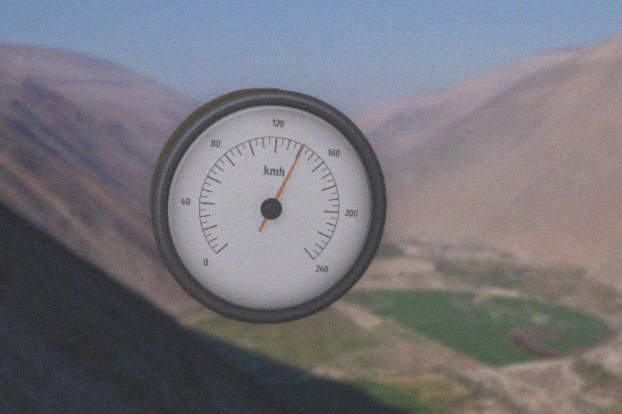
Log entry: 140
